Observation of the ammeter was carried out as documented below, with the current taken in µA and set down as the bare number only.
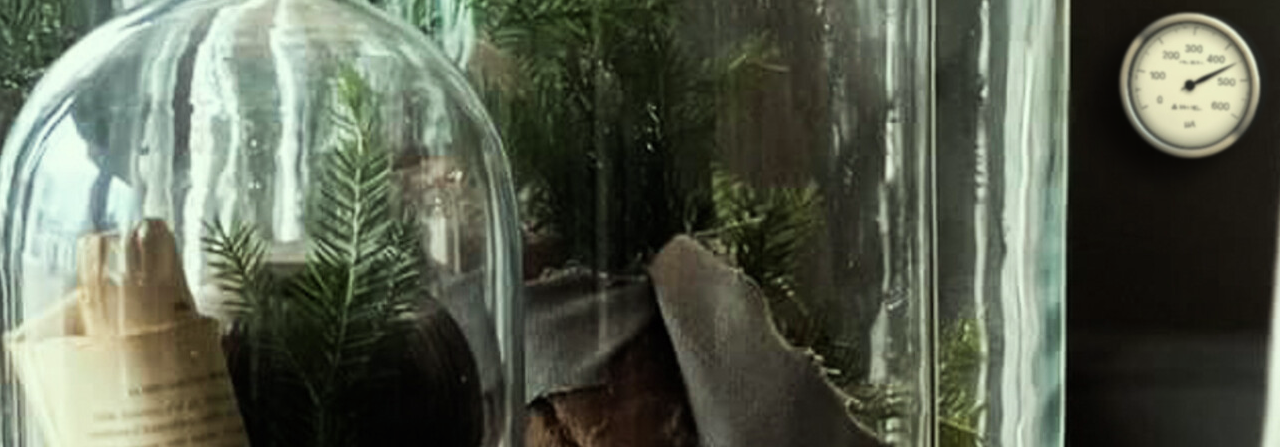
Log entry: 450
